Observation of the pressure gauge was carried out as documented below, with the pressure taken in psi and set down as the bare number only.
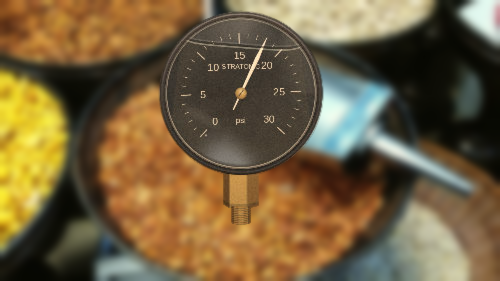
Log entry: 18
